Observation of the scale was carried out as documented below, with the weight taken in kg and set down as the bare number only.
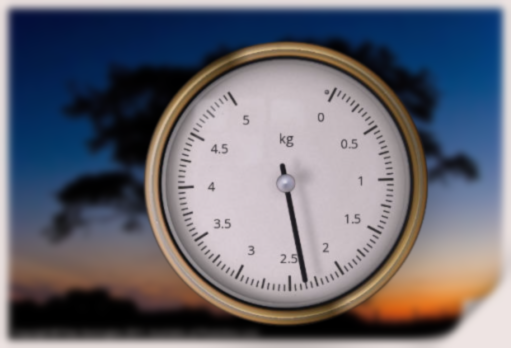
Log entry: 2.35
